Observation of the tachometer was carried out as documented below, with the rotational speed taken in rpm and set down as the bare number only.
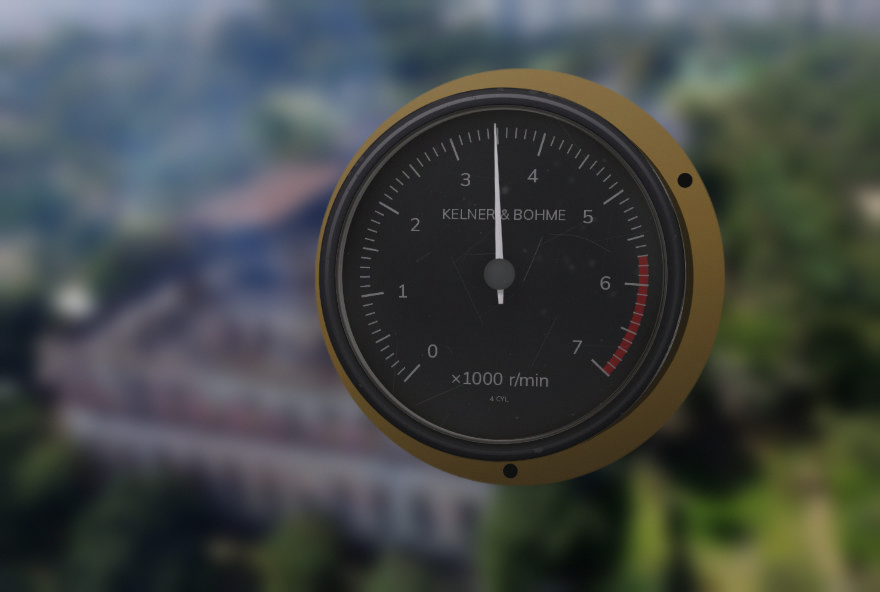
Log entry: 3500
